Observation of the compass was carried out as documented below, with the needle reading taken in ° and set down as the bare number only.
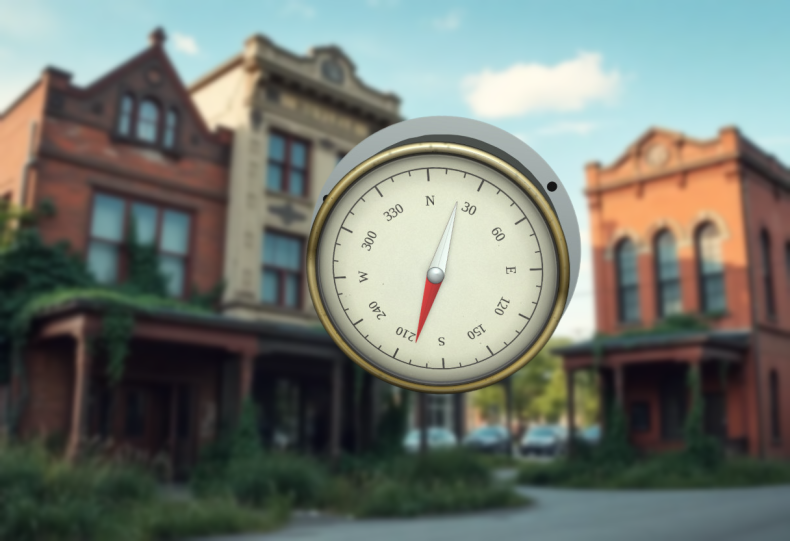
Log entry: 200
